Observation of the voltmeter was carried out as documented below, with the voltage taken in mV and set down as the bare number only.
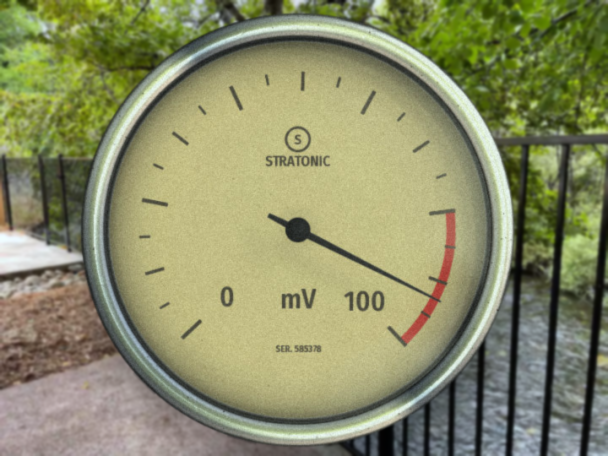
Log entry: 92.5
